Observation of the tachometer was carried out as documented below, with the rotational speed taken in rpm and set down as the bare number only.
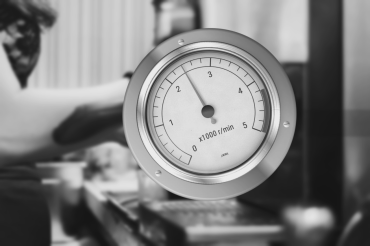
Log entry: 2400
